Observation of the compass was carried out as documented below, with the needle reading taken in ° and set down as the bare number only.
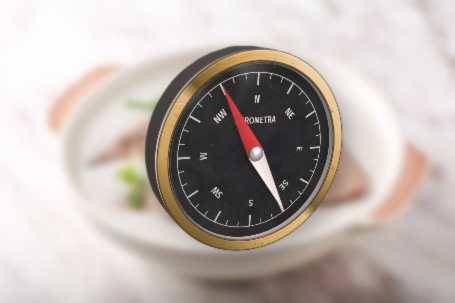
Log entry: 330
